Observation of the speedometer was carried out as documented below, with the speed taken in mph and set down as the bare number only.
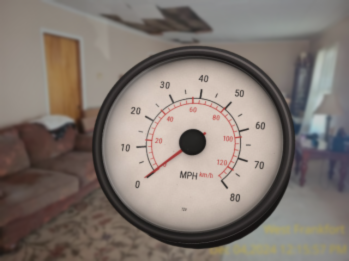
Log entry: 0
